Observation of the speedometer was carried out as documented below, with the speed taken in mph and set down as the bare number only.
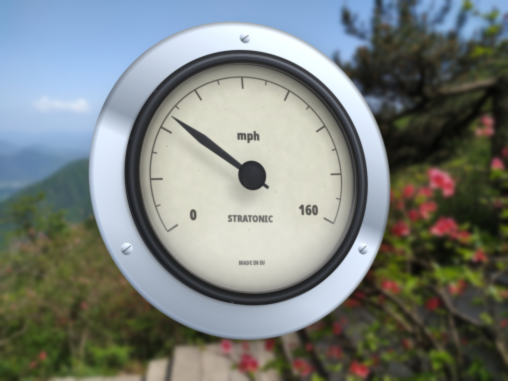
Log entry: 45
